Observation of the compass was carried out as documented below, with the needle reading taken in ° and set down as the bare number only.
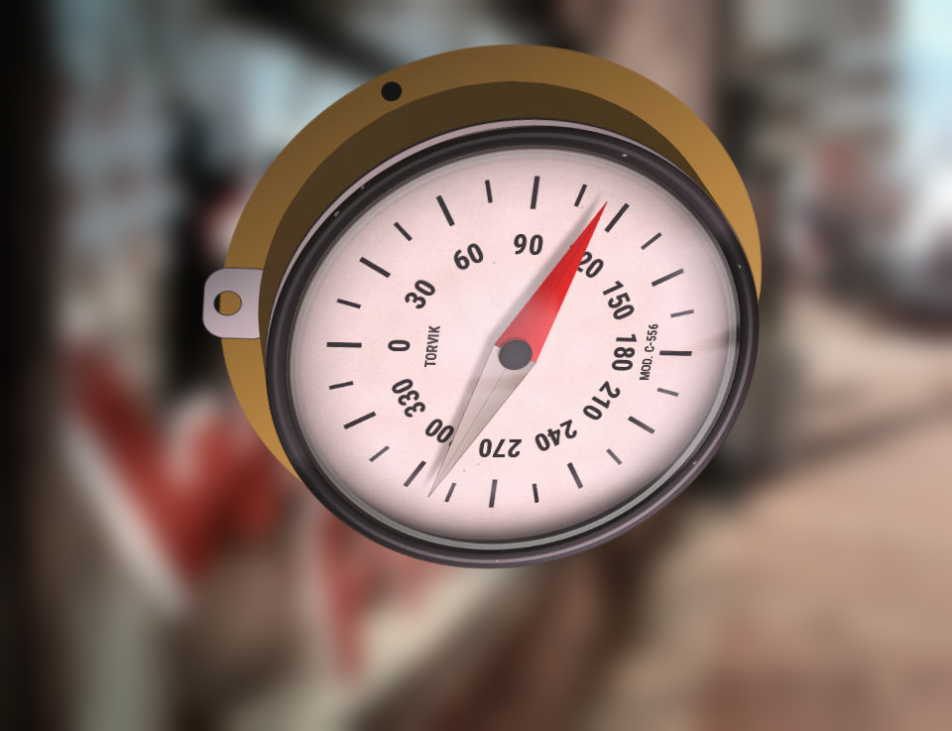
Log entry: 112.5
